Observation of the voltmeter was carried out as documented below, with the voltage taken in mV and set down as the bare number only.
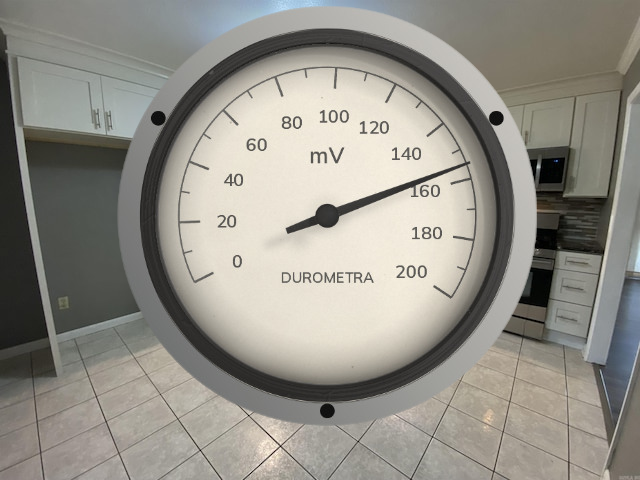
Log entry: 155
